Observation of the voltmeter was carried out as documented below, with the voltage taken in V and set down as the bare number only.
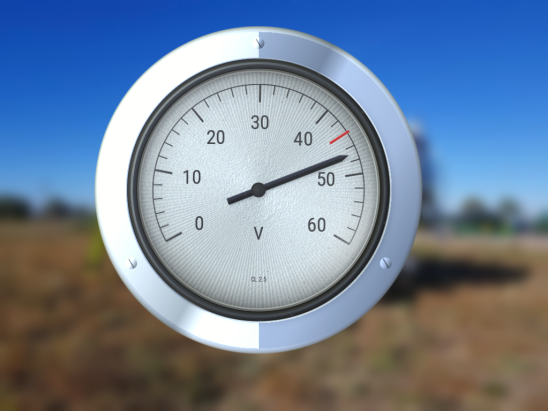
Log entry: 47
